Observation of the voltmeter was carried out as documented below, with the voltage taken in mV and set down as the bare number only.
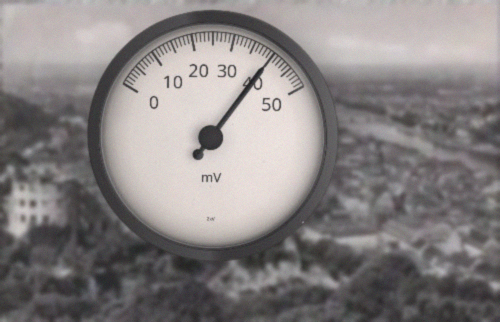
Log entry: 40
